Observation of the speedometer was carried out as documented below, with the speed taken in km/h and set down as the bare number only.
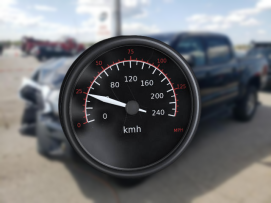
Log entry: 40
